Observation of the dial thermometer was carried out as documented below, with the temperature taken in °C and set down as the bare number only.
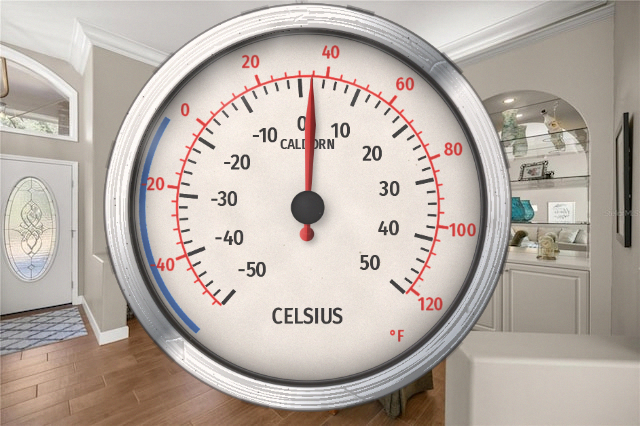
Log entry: 2
